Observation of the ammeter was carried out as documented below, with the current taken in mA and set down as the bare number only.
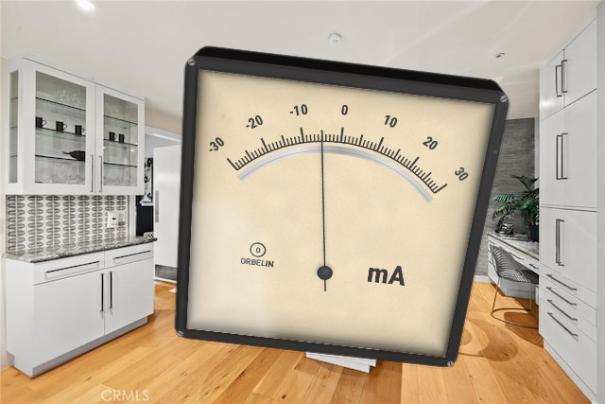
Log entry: -5
